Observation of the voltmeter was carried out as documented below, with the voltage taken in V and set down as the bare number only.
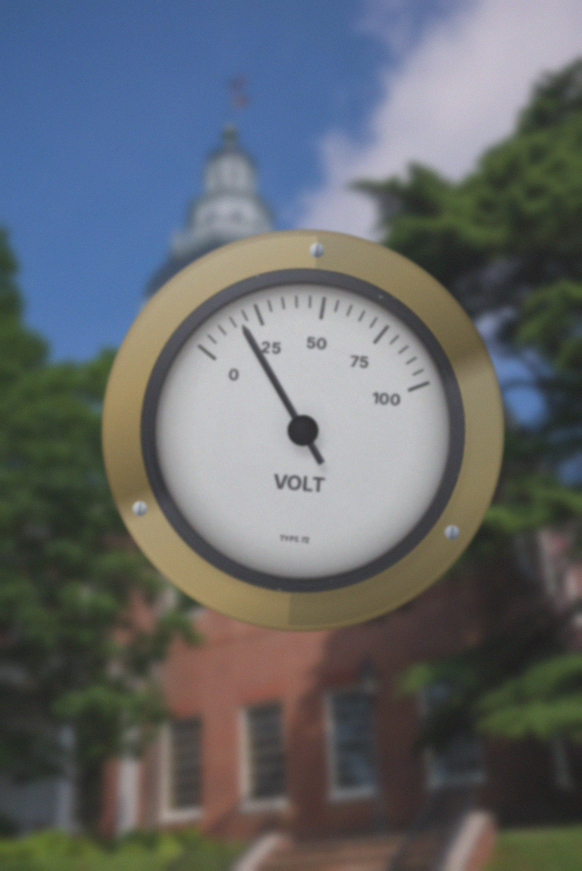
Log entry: 17.5
